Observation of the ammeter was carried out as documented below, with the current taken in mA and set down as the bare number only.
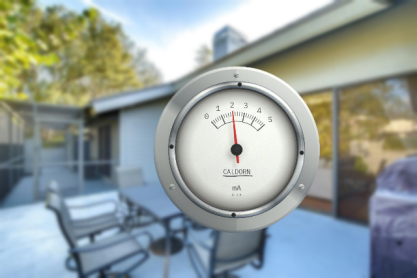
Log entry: 2
